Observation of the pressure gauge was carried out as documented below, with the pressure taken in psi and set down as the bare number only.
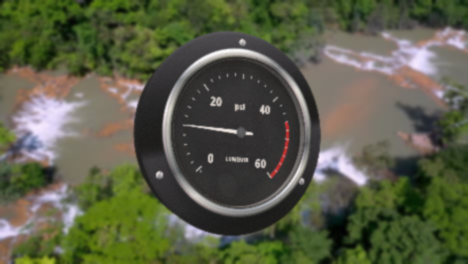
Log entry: 10
